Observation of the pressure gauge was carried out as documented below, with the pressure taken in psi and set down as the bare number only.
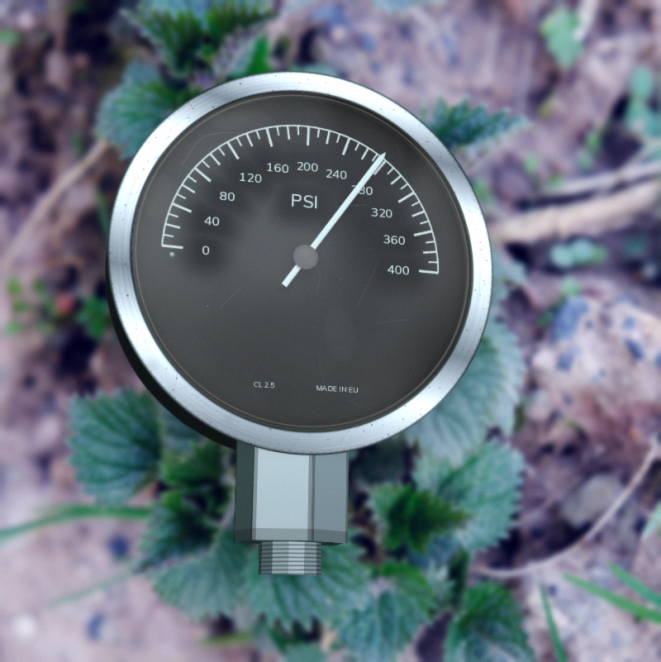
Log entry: 275
